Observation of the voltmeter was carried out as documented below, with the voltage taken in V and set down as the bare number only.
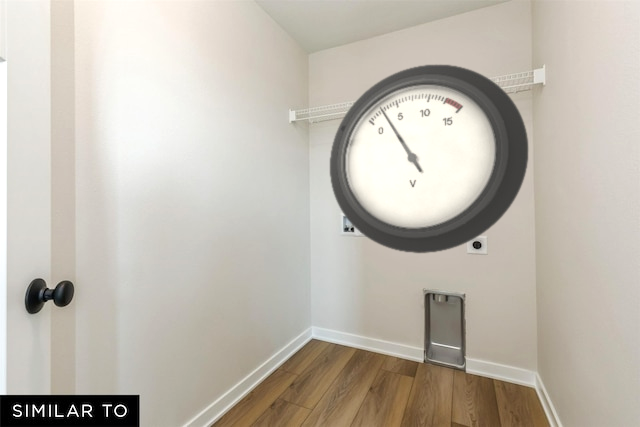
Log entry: 2.5
